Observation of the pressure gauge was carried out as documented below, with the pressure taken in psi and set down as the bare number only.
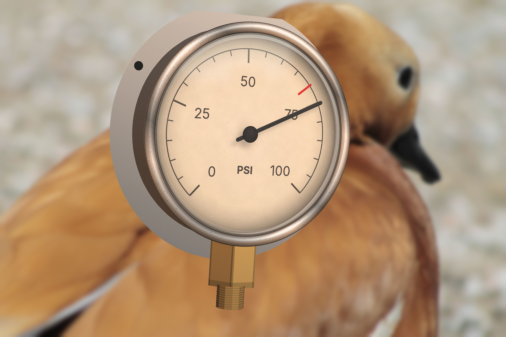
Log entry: 75
